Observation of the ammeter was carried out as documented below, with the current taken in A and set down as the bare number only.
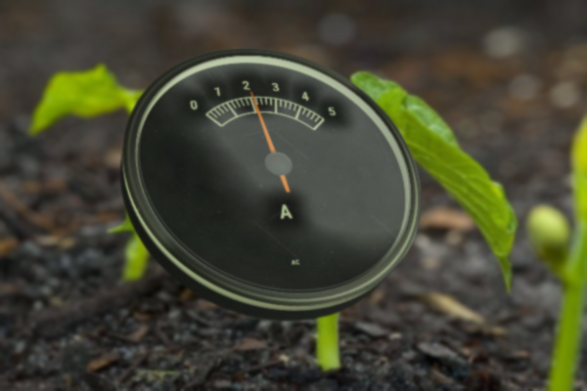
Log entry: 2
